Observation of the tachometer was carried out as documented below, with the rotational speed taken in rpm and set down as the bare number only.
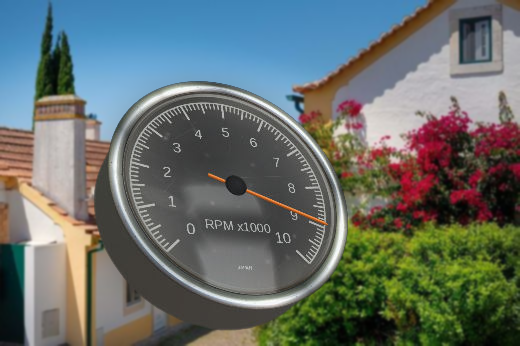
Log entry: 9000
